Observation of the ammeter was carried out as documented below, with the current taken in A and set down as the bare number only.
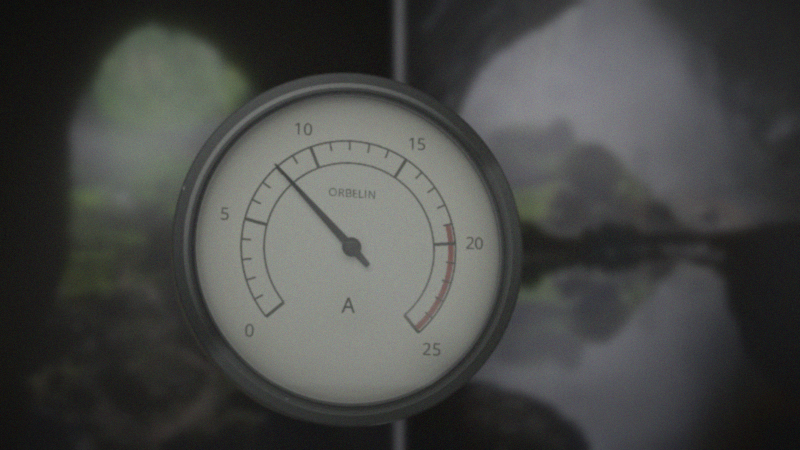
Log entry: 8
